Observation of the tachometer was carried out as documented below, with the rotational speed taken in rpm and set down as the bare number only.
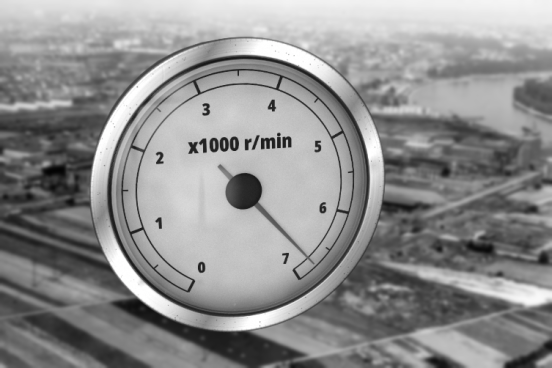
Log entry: 6750
